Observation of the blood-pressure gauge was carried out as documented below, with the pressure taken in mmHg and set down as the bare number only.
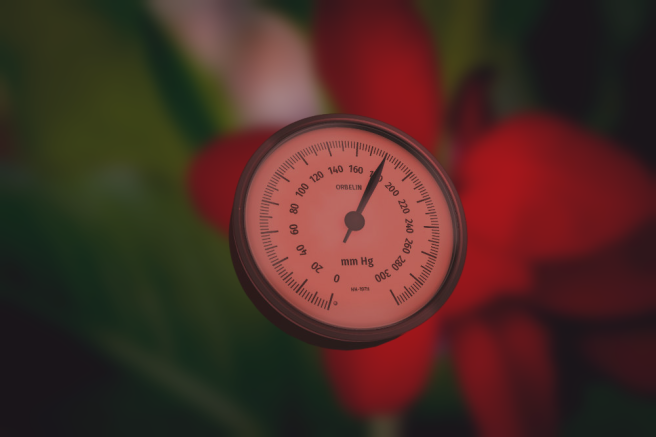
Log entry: 180
